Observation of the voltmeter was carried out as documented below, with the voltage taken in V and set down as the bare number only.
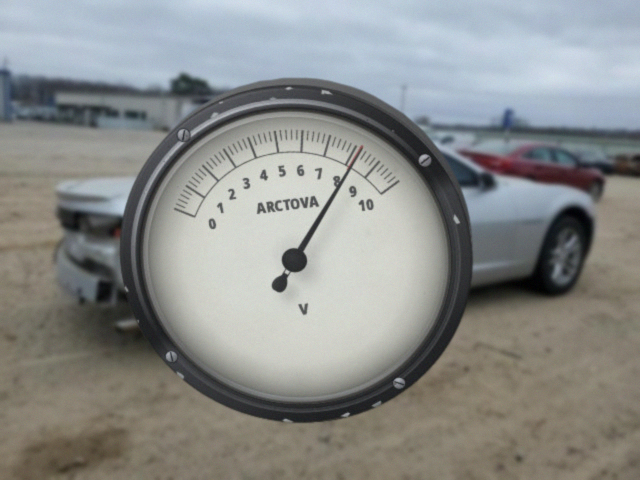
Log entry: 8.2
